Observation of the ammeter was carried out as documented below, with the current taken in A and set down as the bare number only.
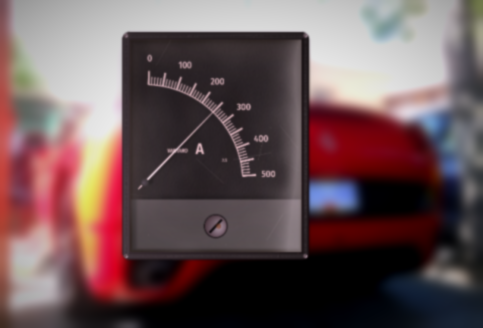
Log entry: 250
